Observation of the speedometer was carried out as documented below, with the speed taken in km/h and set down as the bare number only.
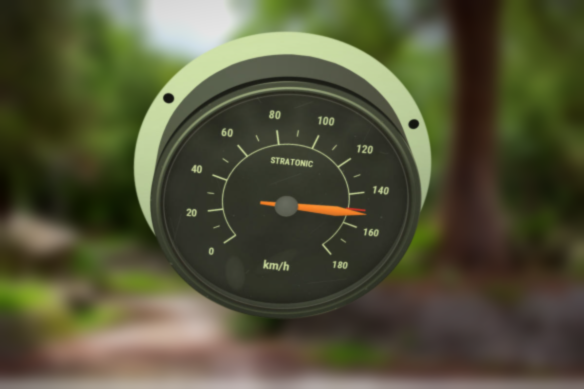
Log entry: 150
